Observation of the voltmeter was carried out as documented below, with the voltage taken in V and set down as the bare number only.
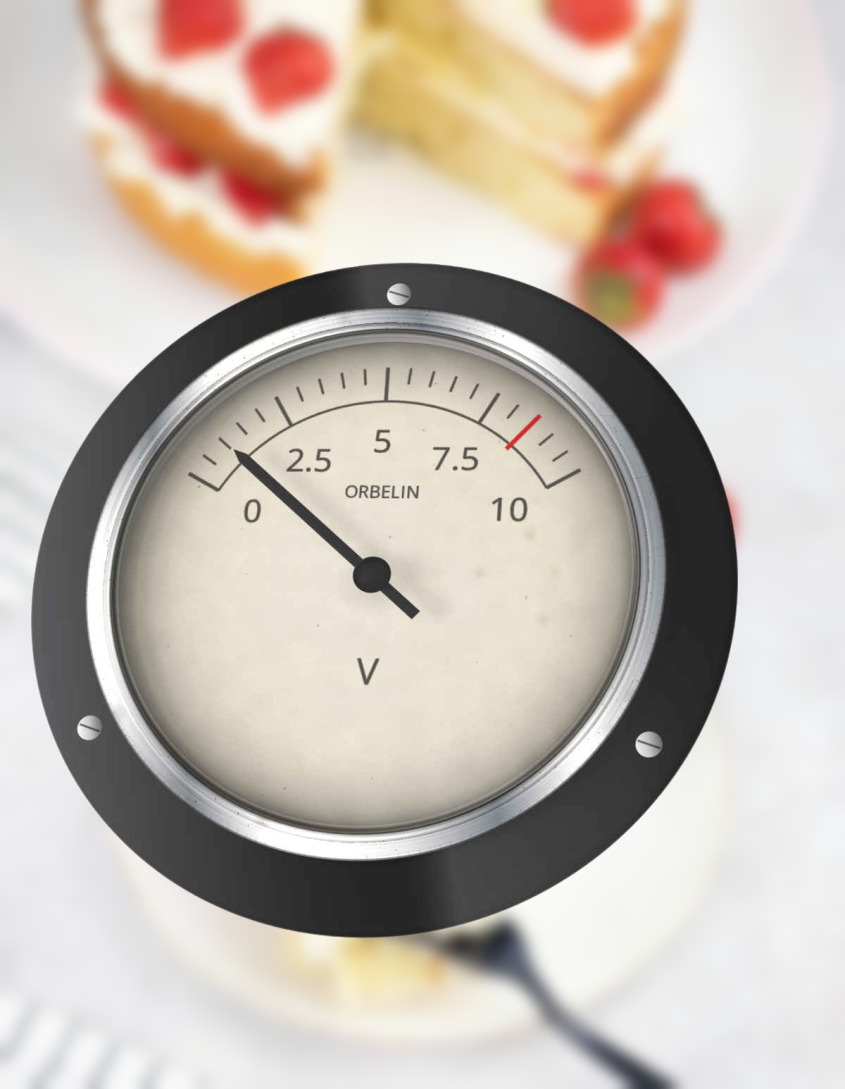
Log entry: 1
